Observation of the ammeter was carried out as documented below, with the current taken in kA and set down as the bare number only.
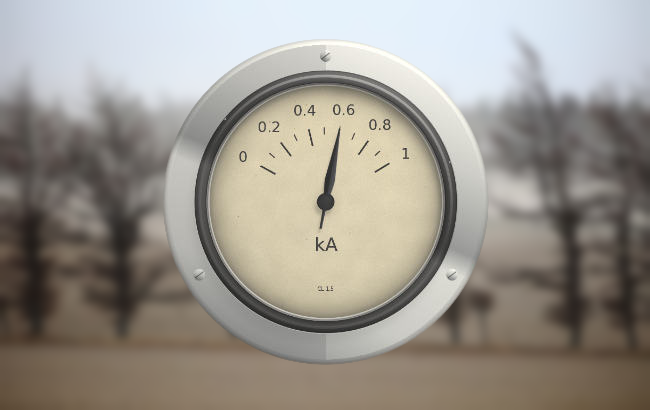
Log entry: 0.6
